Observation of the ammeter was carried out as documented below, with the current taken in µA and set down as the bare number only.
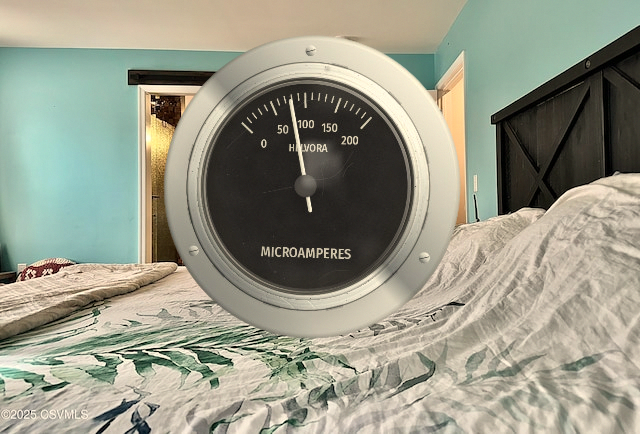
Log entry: 80
